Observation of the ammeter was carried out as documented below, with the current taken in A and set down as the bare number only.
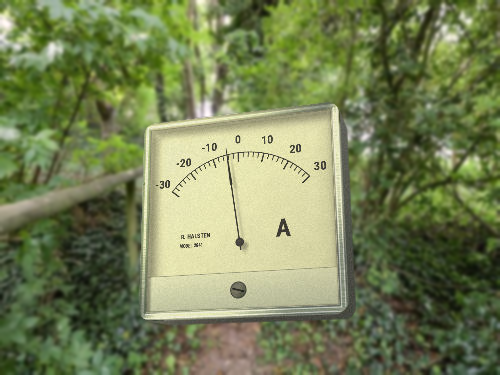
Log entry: -4
